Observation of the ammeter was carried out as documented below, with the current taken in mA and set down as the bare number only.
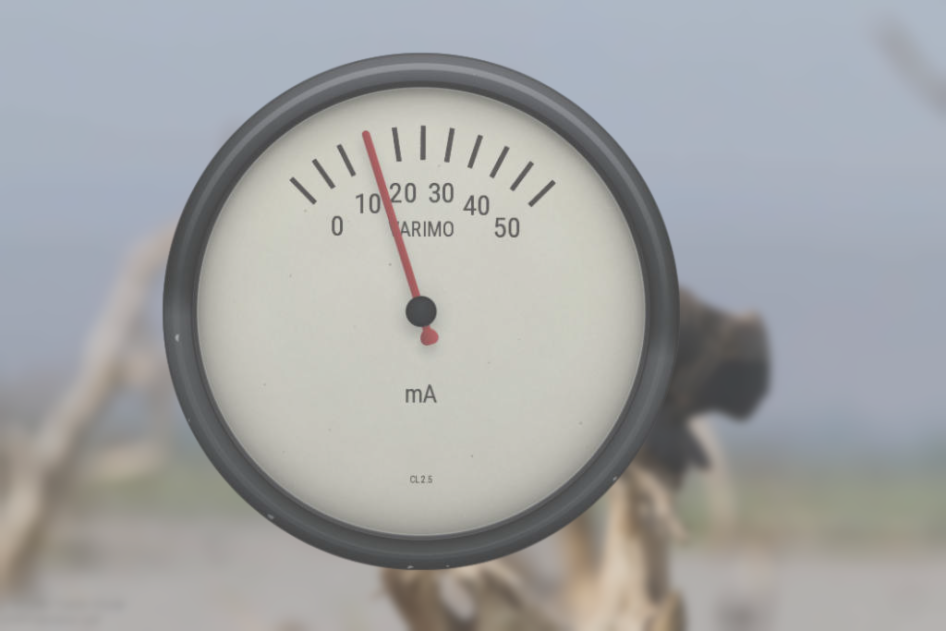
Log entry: 15
